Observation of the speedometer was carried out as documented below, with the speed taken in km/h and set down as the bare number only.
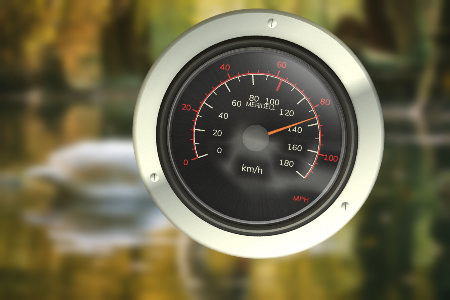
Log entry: 135
